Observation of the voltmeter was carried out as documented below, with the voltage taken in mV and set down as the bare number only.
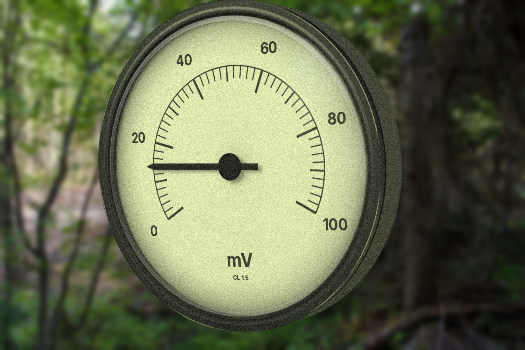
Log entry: 14
